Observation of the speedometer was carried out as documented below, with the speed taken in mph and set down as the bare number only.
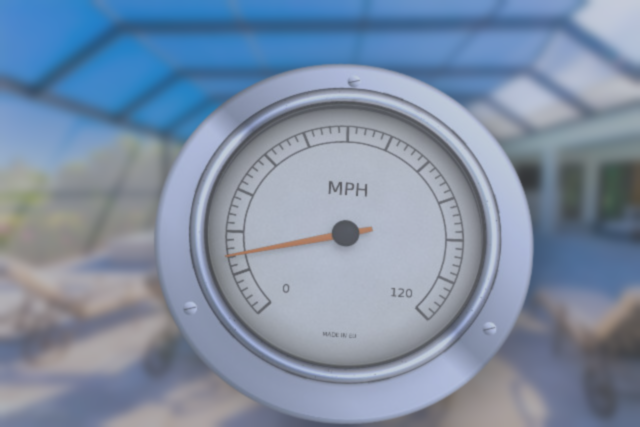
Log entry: 14
